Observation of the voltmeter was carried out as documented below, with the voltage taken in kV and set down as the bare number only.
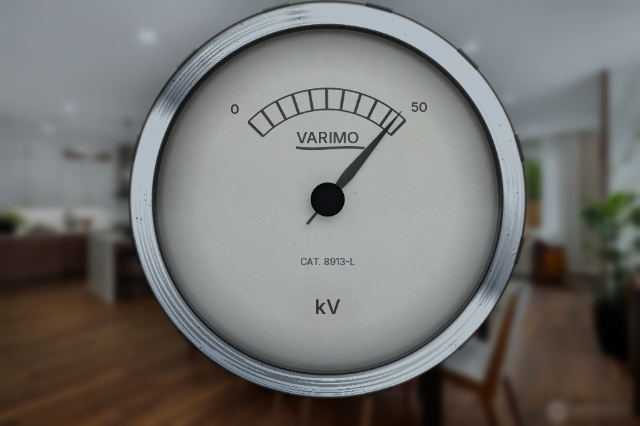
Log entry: 47.5
